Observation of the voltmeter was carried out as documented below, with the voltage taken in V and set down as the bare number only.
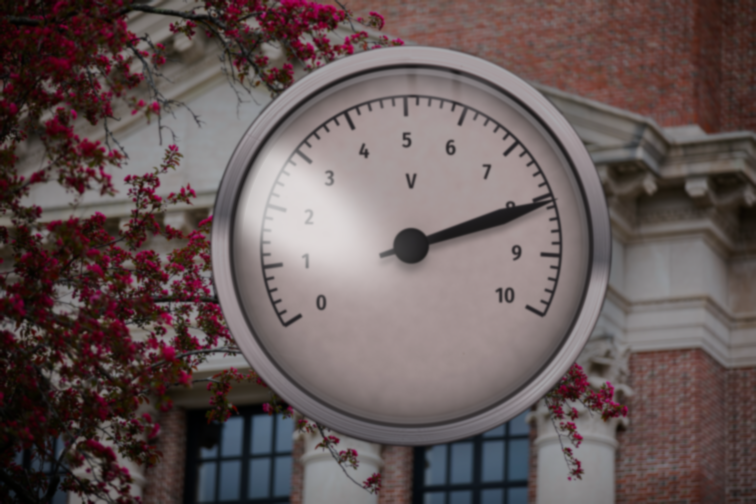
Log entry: 8.1
